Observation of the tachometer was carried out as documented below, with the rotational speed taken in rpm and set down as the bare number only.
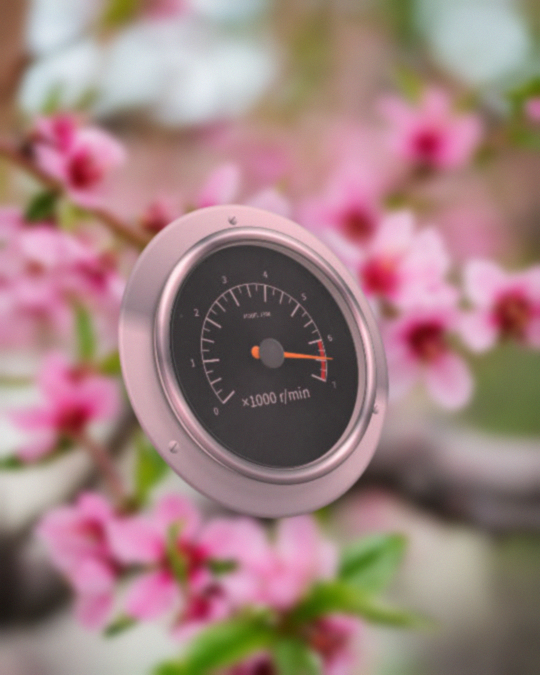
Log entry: 6500
